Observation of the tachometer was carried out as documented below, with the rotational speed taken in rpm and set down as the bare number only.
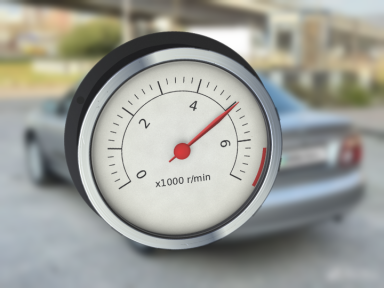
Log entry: 5000
